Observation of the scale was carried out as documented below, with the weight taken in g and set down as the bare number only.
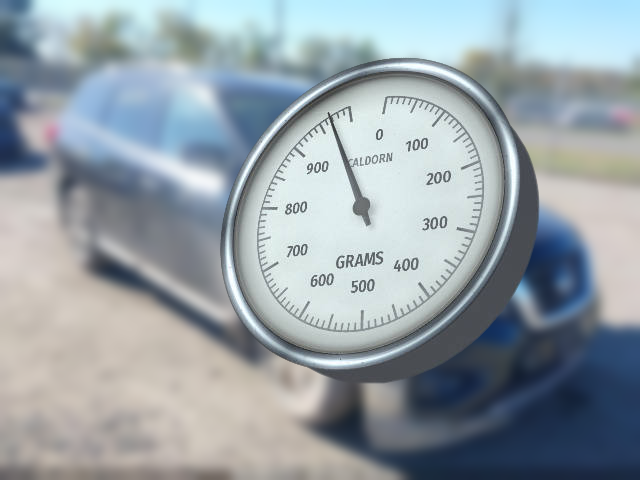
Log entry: 970
